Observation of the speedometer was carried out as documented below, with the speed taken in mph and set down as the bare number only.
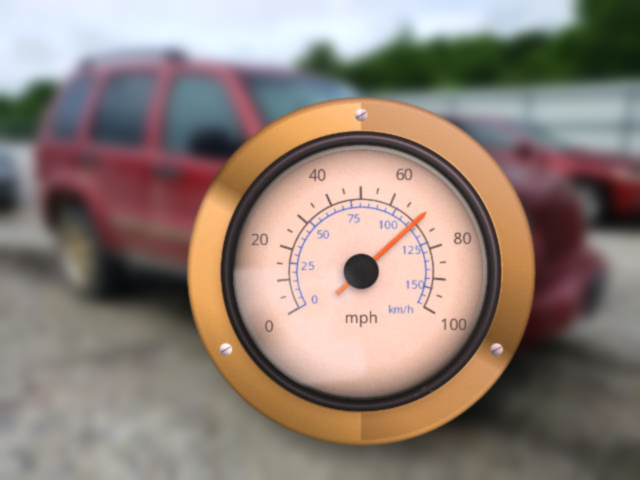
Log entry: 70
